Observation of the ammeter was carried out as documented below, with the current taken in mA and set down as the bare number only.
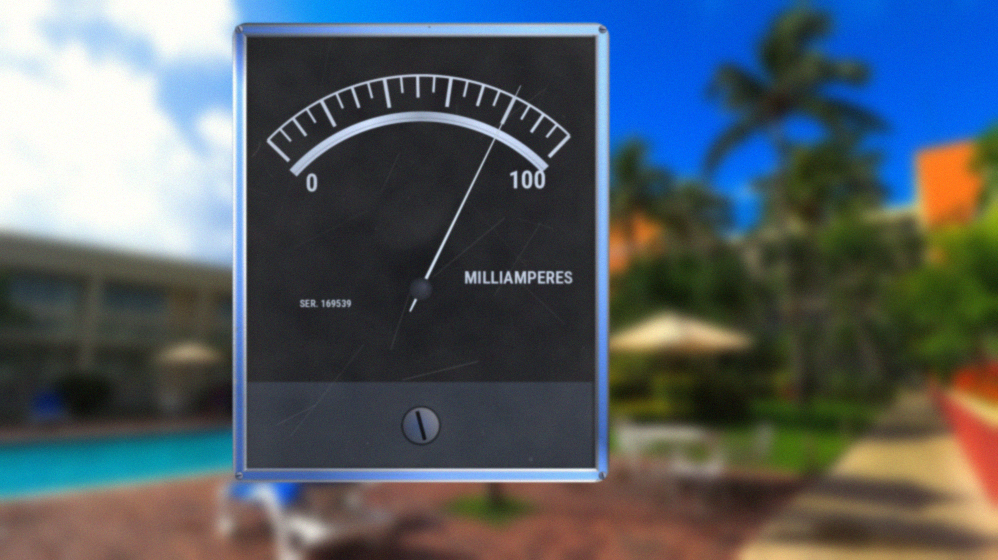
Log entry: 80
